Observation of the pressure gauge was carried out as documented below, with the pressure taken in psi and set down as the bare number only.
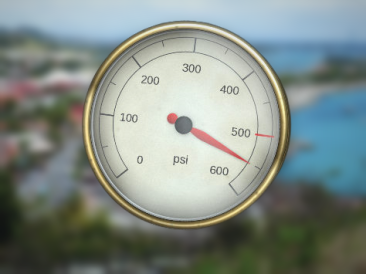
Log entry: 550
